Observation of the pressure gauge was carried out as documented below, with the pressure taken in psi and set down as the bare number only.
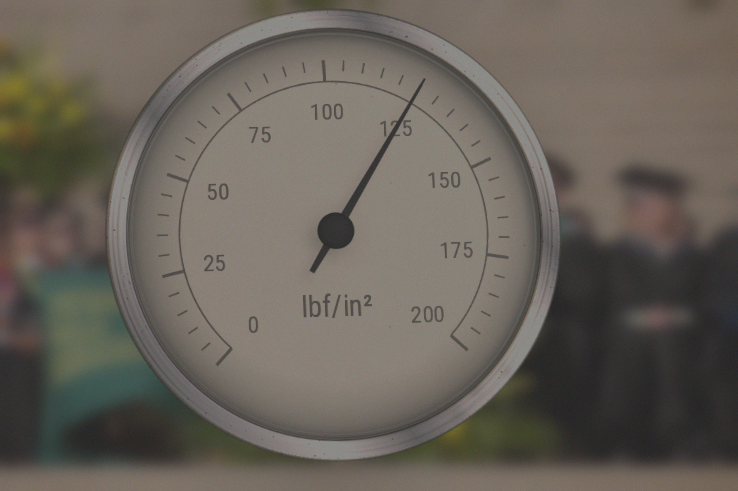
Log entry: 125
